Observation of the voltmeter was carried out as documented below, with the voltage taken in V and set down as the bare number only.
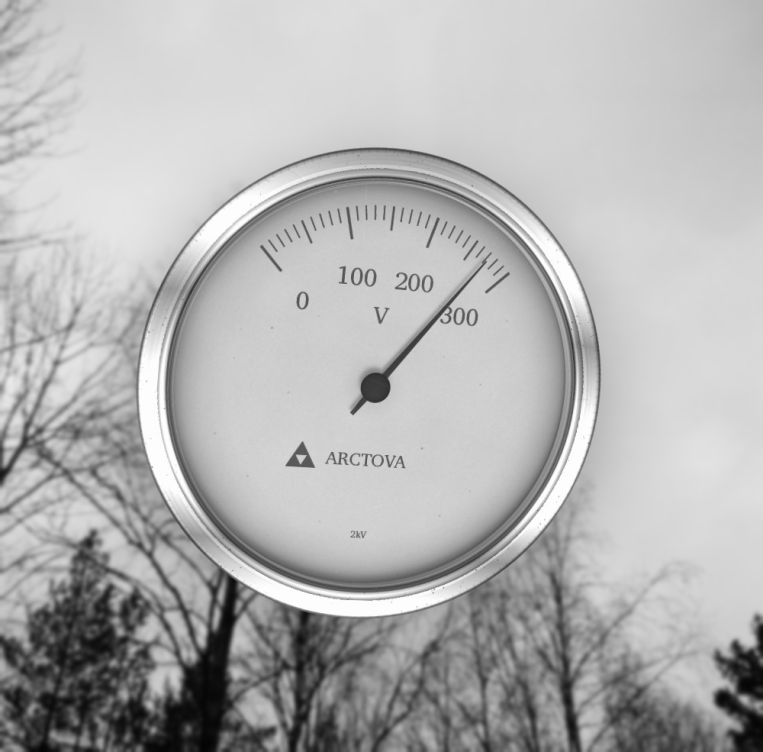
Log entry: 270
